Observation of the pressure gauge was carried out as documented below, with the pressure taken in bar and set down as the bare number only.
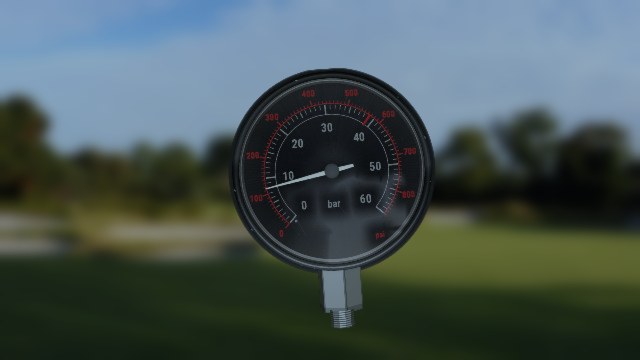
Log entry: 8
